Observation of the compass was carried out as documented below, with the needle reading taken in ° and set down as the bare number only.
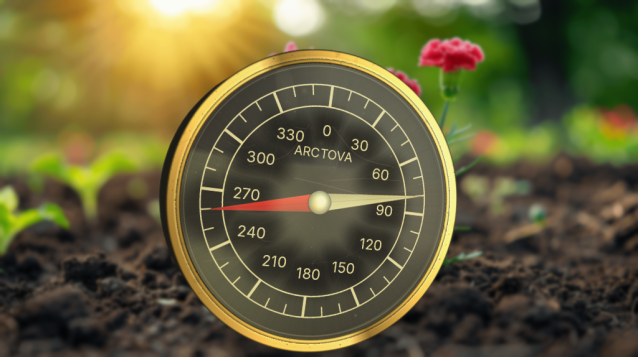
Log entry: 260
